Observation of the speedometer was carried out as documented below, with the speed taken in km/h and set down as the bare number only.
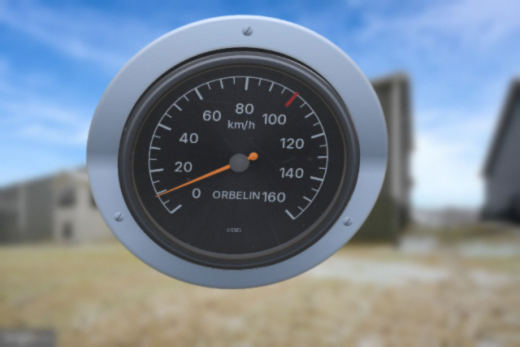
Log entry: 10
